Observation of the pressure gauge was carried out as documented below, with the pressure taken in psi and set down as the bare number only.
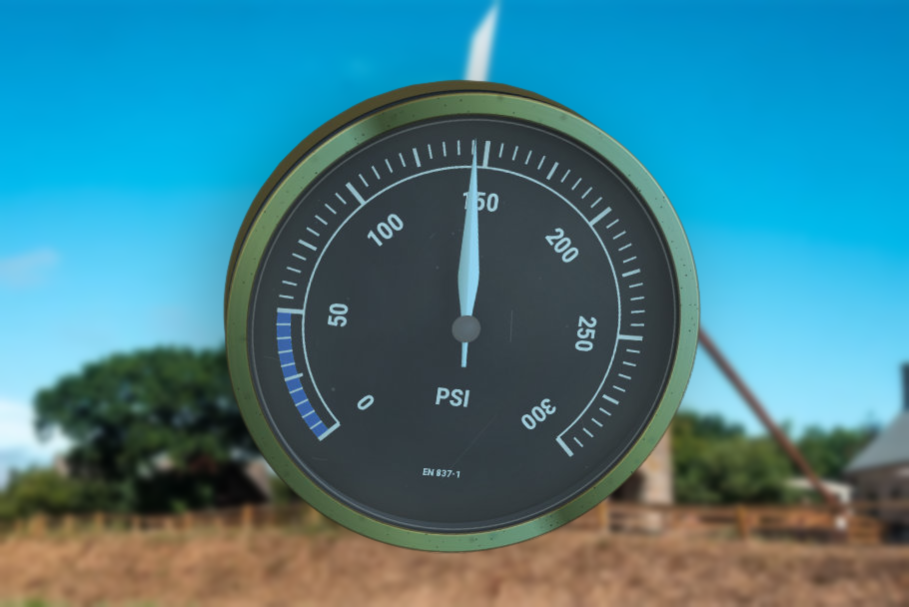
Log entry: 145
